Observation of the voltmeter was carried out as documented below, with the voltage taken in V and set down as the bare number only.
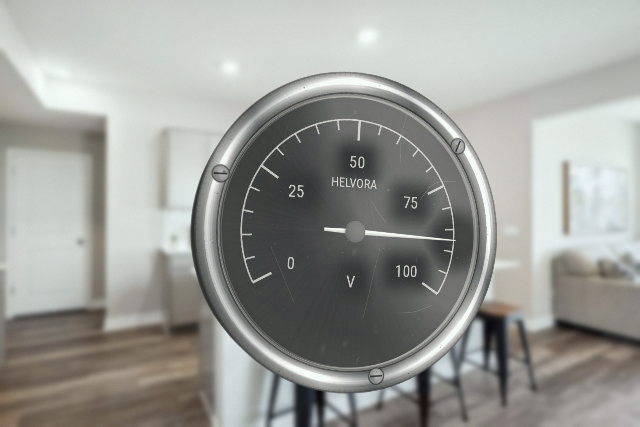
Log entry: 87.5
